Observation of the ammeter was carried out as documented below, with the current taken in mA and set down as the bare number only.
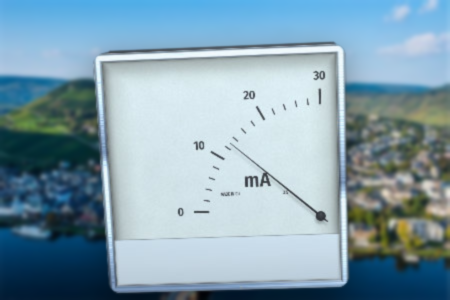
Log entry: 13
